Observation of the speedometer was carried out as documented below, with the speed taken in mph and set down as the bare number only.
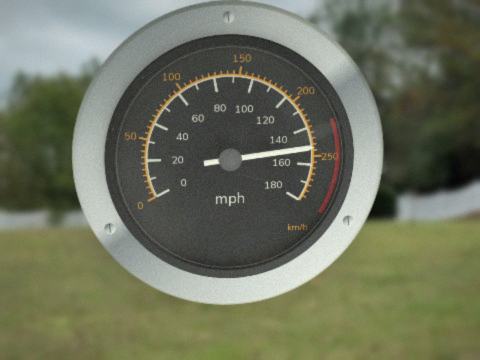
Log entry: 150
